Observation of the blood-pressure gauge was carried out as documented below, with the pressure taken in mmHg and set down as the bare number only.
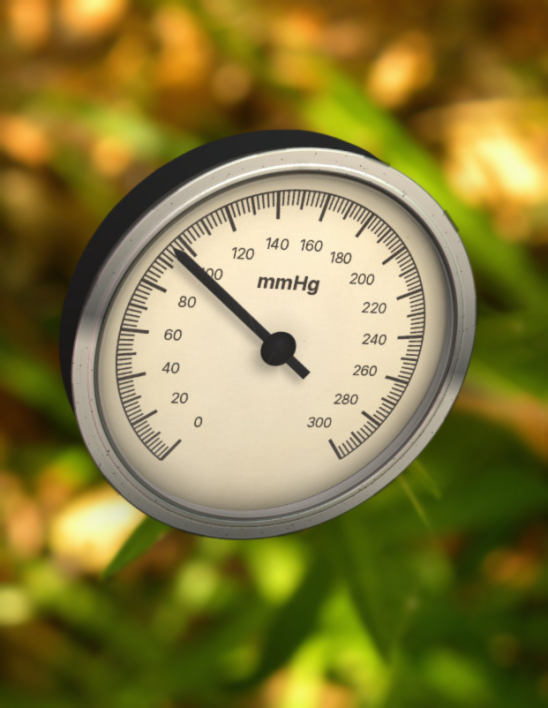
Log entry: 96
